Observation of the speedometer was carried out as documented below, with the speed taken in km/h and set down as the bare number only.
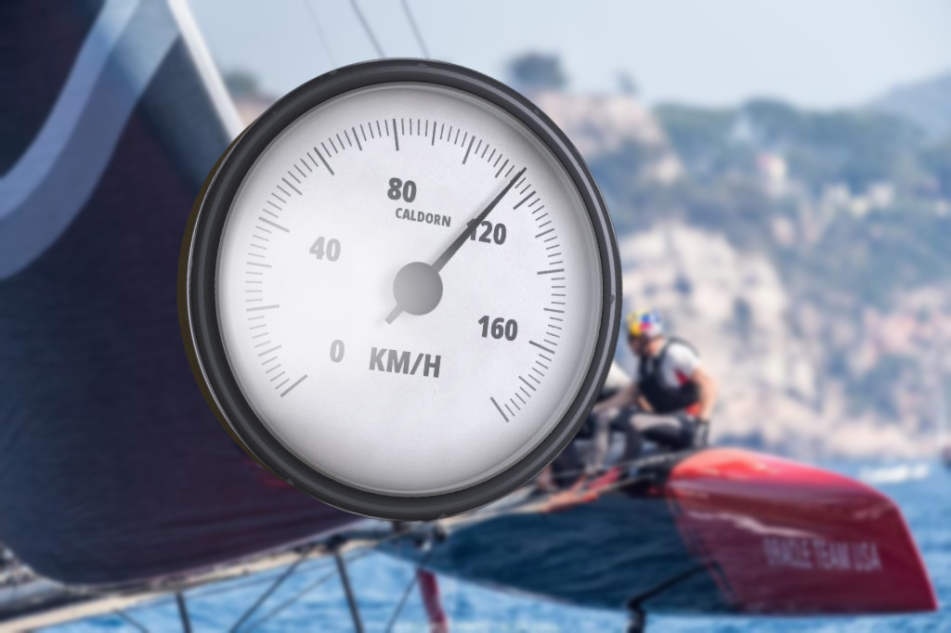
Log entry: 114
